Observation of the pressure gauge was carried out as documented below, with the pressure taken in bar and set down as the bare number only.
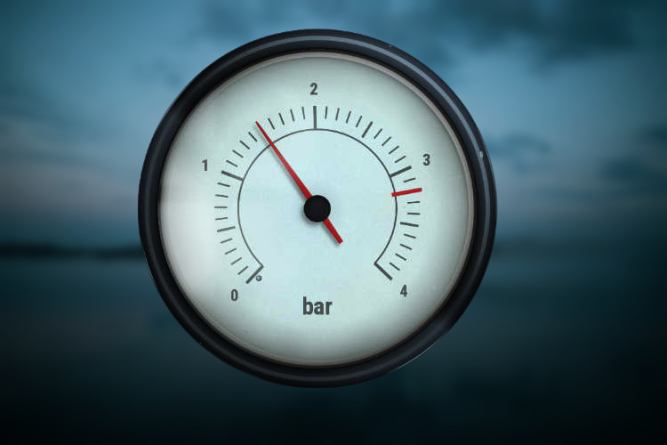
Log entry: 1.5
